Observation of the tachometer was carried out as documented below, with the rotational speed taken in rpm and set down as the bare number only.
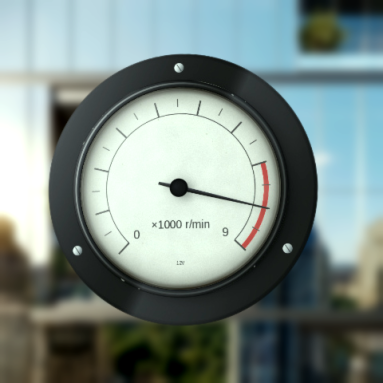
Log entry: 8000
